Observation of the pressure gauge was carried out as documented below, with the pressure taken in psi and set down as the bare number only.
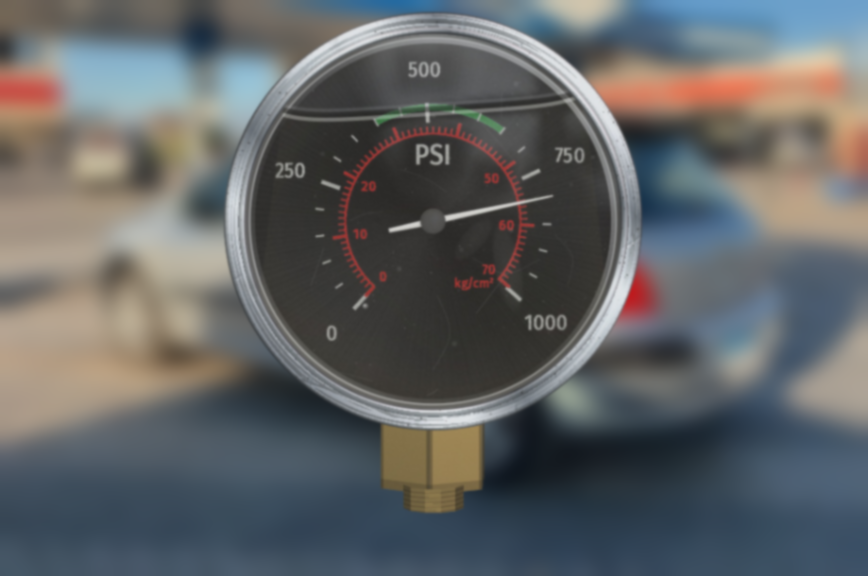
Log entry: 800
